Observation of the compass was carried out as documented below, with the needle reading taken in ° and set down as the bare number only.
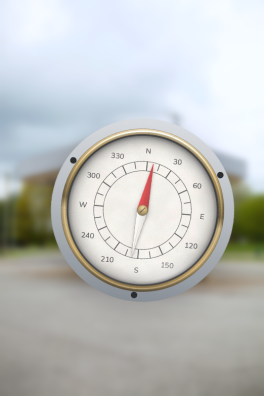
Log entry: 7.5
